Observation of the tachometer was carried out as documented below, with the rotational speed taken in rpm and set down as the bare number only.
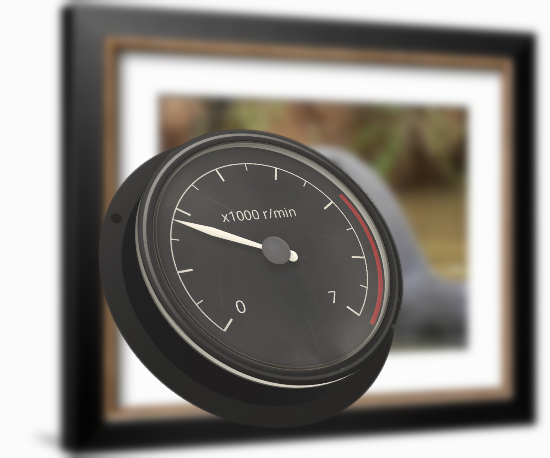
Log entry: 1750
